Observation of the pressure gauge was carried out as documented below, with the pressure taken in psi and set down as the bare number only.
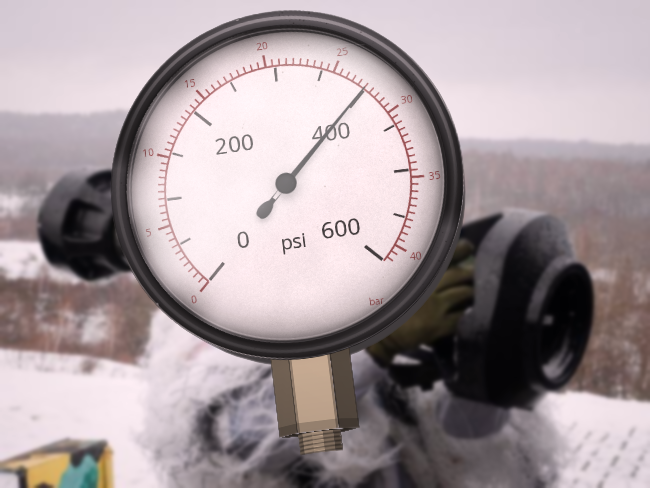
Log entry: 400
